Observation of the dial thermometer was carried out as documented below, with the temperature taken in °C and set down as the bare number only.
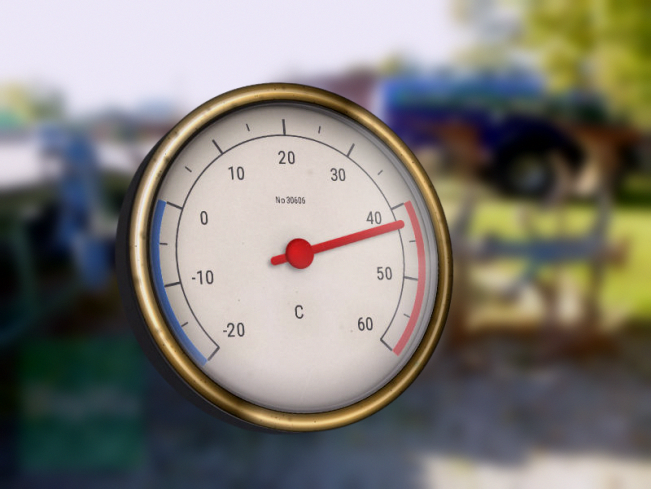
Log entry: 42.5
